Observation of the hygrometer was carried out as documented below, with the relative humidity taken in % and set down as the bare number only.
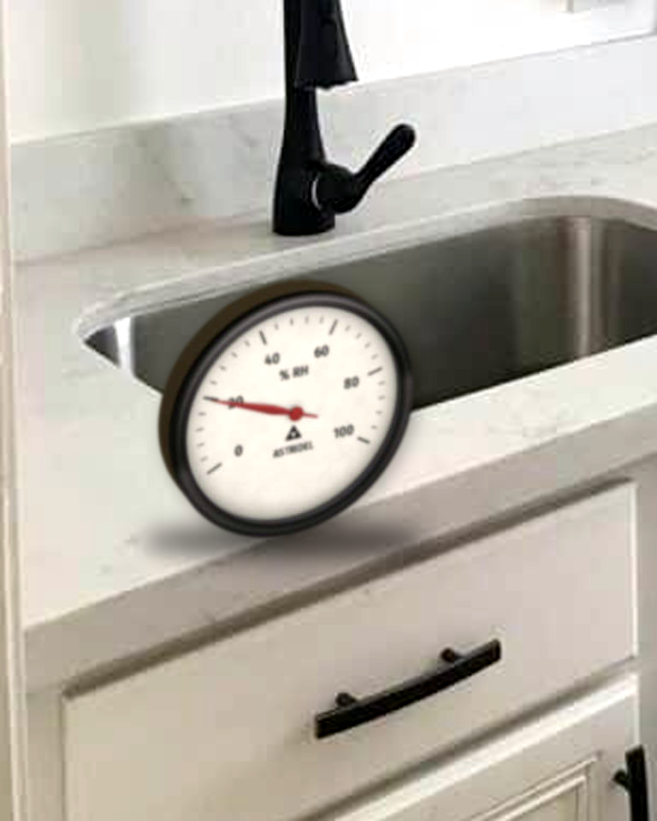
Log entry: 20
